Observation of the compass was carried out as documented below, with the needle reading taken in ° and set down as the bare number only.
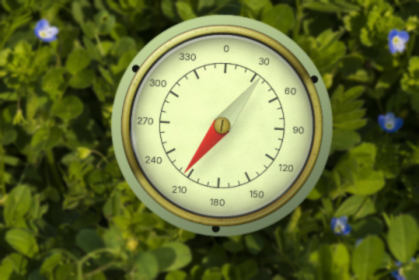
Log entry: 215
